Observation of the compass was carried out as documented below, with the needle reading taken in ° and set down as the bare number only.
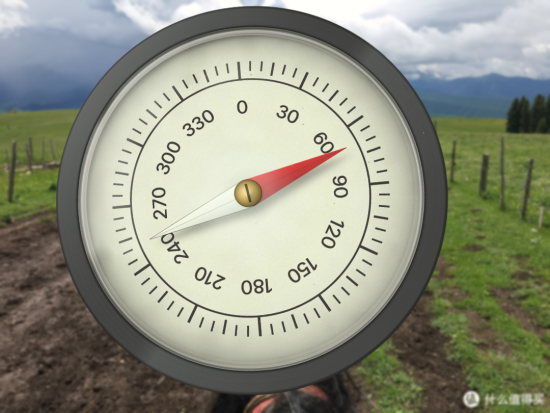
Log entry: 70
